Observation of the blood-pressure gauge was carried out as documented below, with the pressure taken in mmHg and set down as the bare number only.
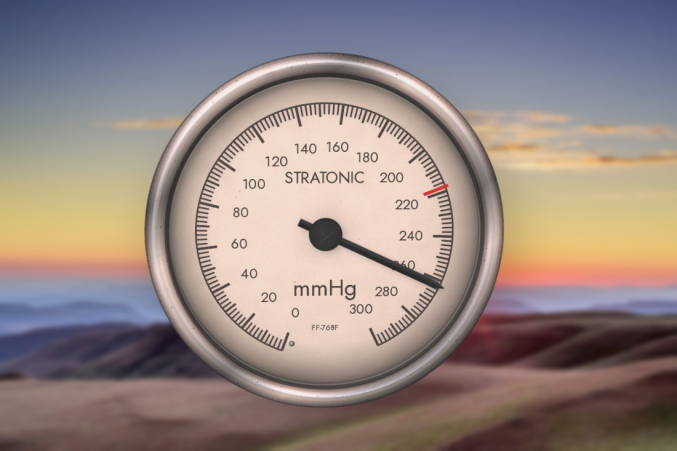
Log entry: 262
